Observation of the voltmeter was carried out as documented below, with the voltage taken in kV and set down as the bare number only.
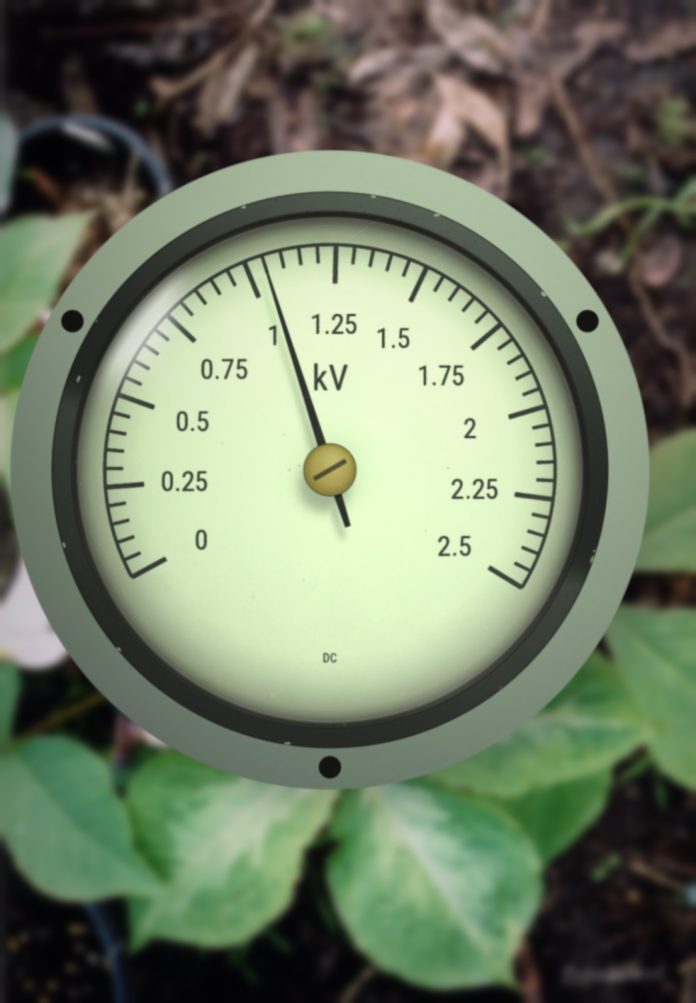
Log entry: 1.05
